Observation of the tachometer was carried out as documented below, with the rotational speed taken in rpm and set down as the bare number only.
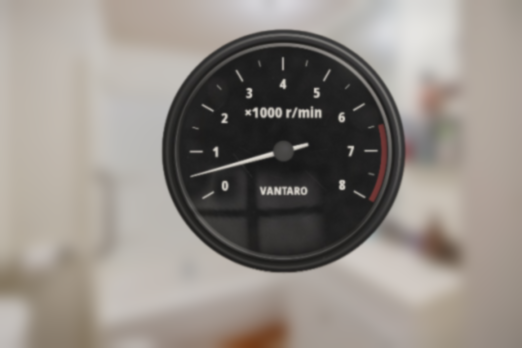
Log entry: 500
